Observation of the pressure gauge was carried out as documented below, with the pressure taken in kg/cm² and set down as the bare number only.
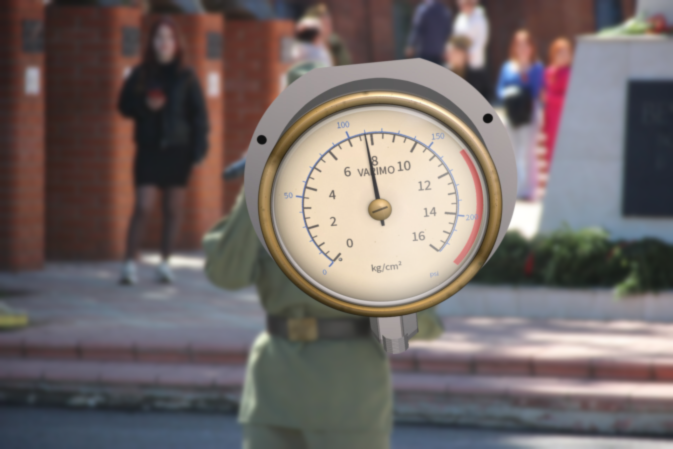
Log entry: 7.75
